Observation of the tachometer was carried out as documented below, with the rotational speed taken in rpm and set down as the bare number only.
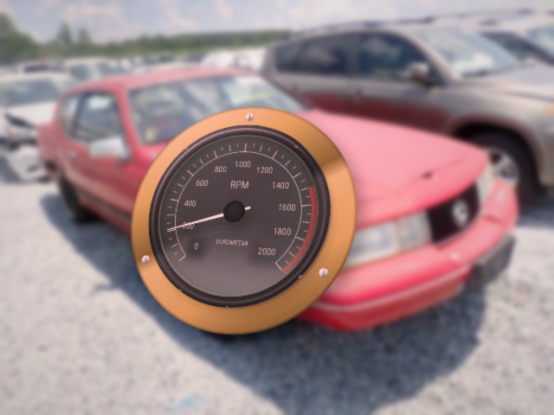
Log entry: 200
